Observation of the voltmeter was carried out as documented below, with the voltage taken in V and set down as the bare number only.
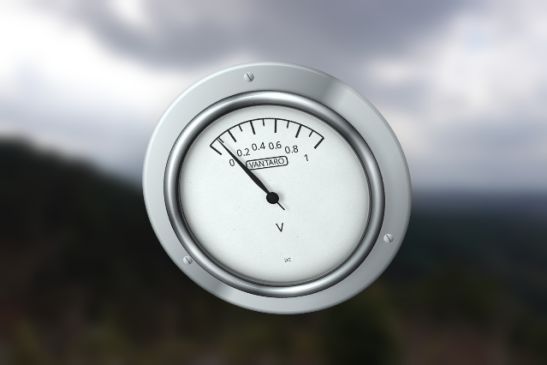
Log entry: 0.1
